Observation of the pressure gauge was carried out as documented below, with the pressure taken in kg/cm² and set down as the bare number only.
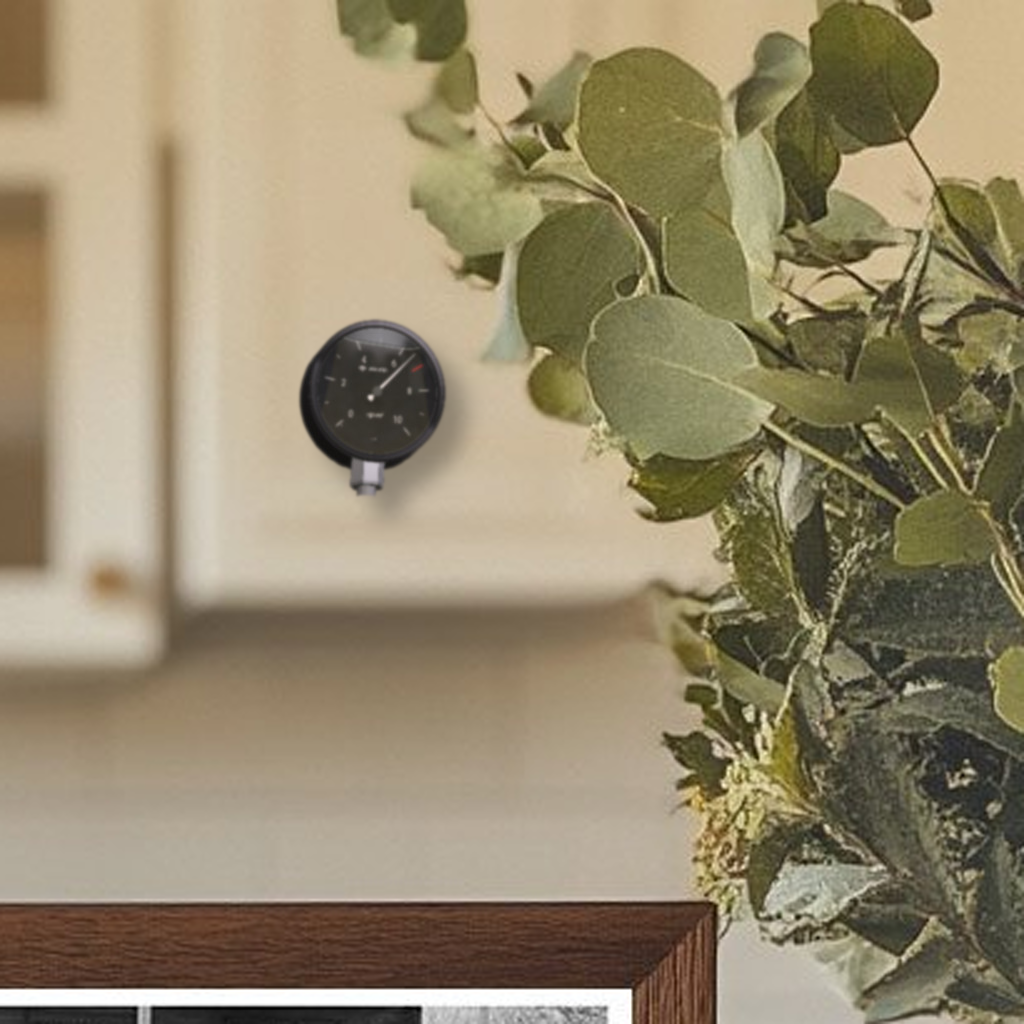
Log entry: 6.5
